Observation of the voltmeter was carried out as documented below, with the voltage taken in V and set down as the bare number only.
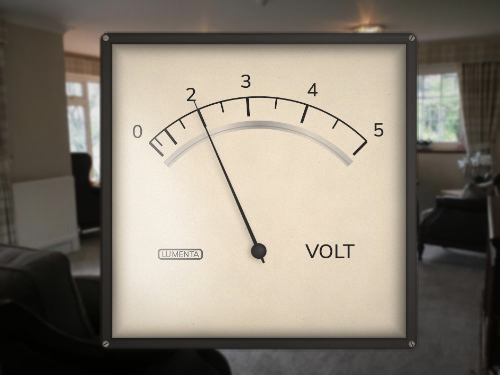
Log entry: 2
